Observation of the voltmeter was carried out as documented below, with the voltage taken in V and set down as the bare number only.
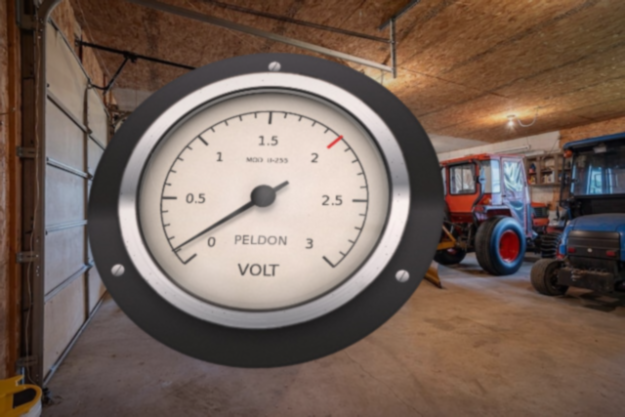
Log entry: 0.1
